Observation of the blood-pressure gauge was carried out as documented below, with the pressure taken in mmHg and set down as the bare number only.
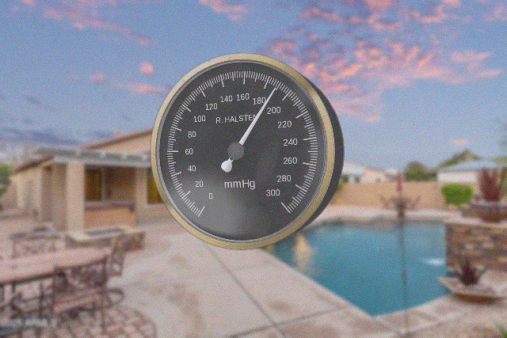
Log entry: 190
